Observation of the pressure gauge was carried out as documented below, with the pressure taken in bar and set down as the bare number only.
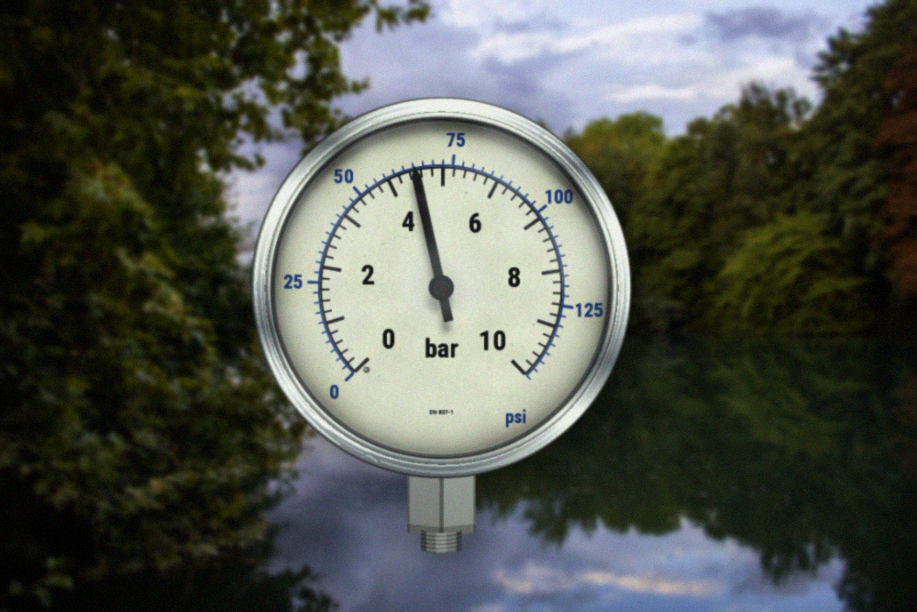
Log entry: 4.5
